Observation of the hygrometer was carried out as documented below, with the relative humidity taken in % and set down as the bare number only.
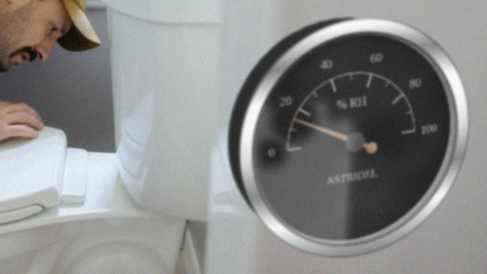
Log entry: 15
